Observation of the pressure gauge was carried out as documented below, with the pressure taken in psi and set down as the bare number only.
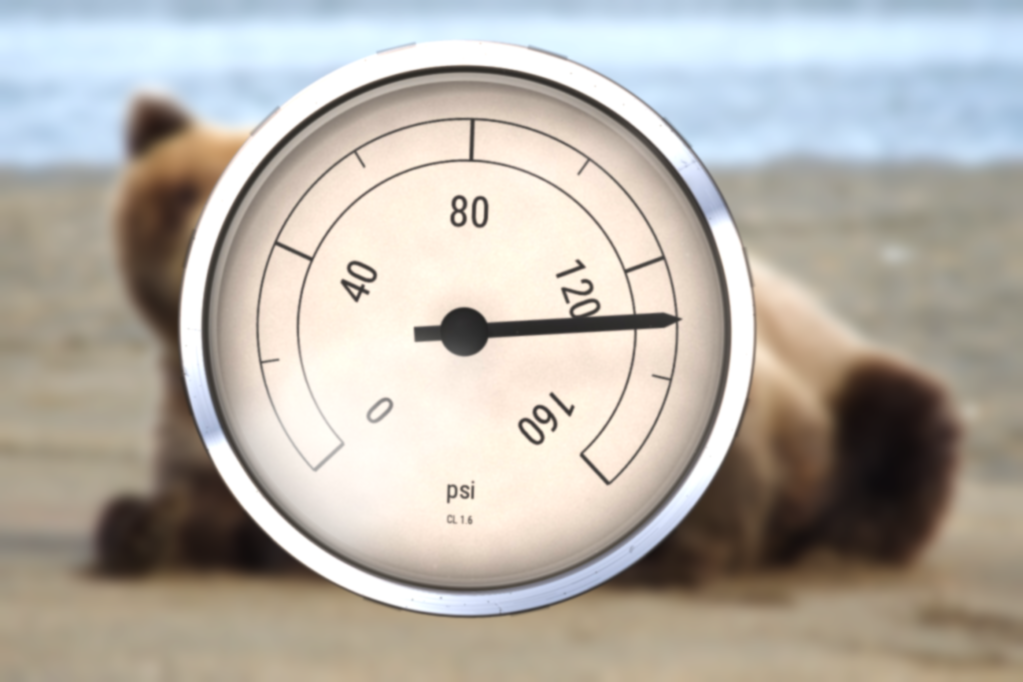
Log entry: 130
